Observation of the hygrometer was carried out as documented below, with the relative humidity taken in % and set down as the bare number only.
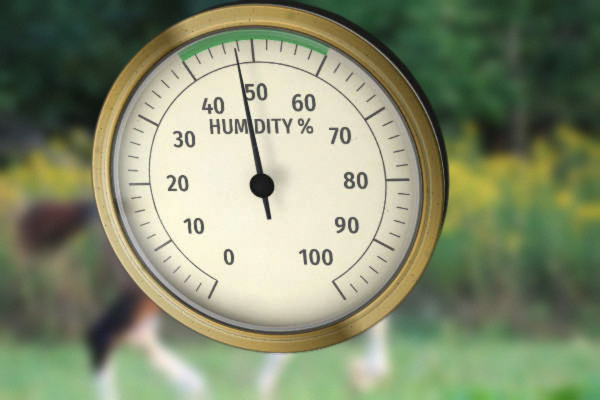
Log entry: 48
